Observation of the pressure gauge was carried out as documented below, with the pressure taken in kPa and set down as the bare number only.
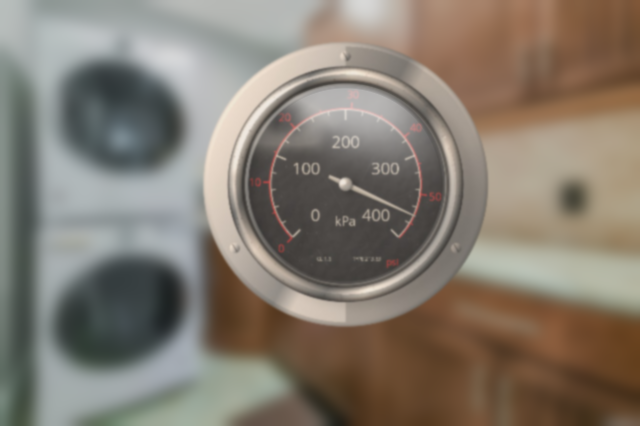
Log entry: 370
